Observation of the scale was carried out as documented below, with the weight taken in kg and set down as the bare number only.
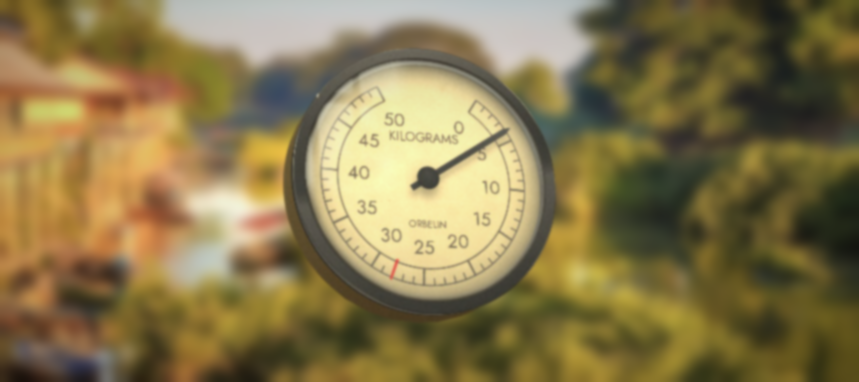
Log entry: 4
